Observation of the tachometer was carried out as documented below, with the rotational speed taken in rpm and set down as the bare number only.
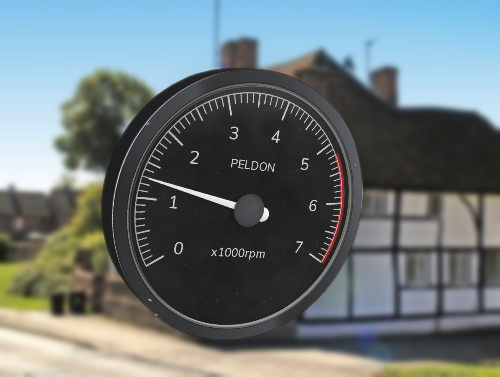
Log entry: 1300
